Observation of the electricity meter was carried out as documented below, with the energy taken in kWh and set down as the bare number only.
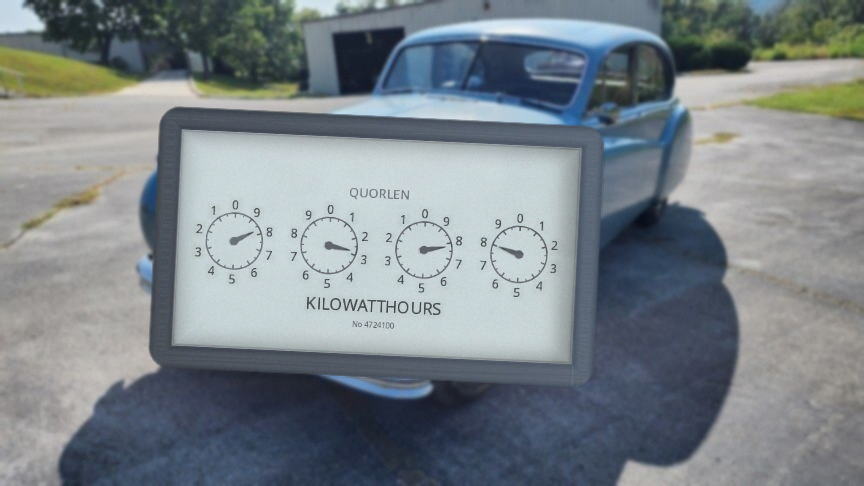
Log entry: 8278
